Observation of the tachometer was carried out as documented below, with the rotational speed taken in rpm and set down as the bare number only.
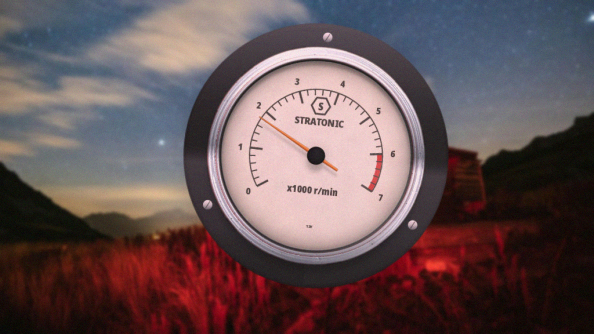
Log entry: 1800
